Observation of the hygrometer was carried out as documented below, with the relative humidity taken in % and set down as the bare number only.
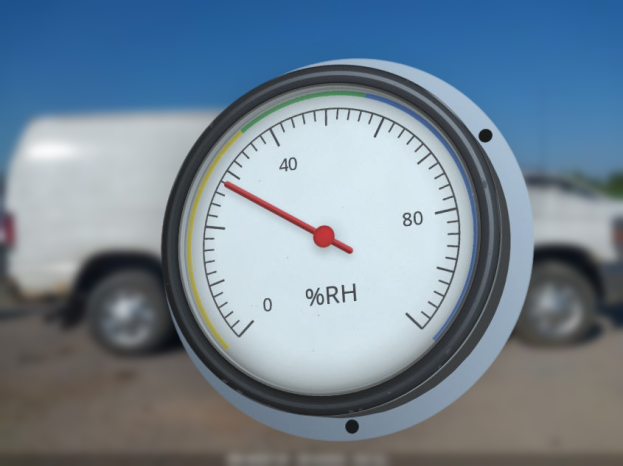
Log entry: 28
